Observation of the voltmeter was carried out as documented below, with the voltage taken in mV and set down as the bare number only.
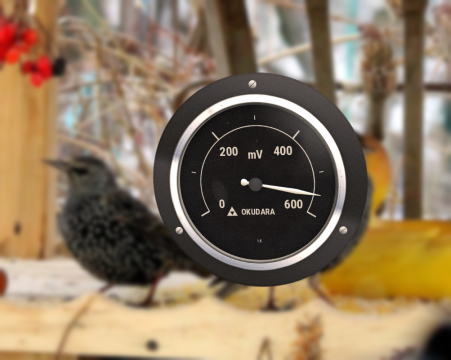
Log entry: 550
